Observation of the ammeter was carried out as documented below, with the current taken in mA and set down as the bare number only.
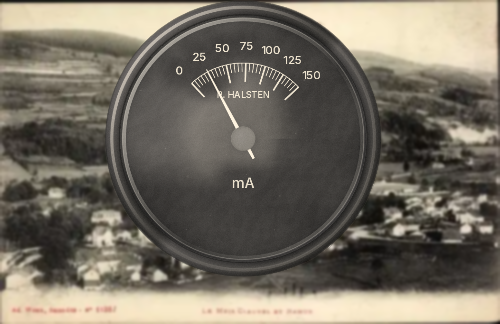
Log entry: 25
